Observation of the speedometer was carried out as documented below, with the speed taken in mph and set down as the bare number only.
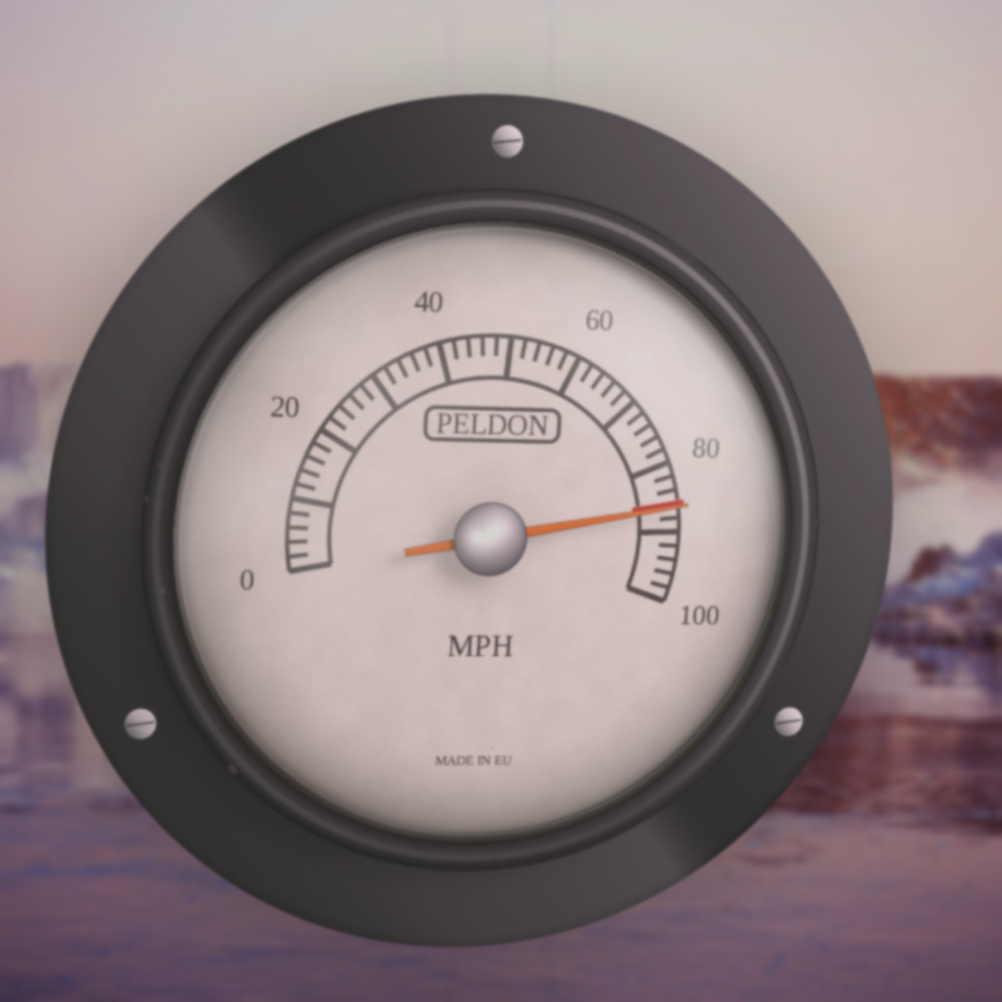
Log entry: 86
